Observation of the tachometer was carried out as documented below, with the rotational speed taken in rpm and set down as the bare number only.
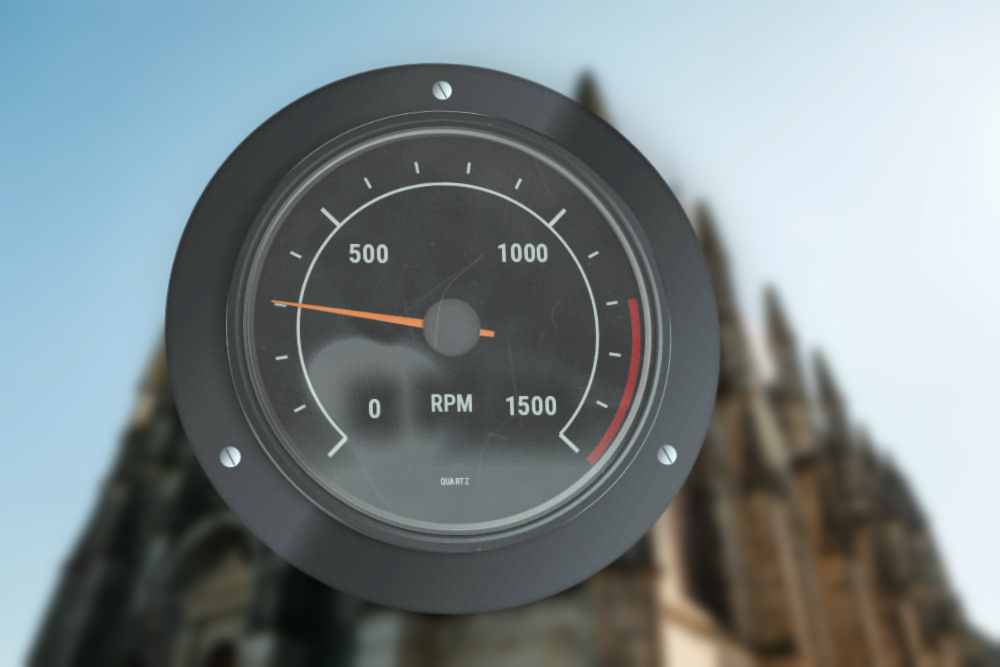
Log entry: 300
